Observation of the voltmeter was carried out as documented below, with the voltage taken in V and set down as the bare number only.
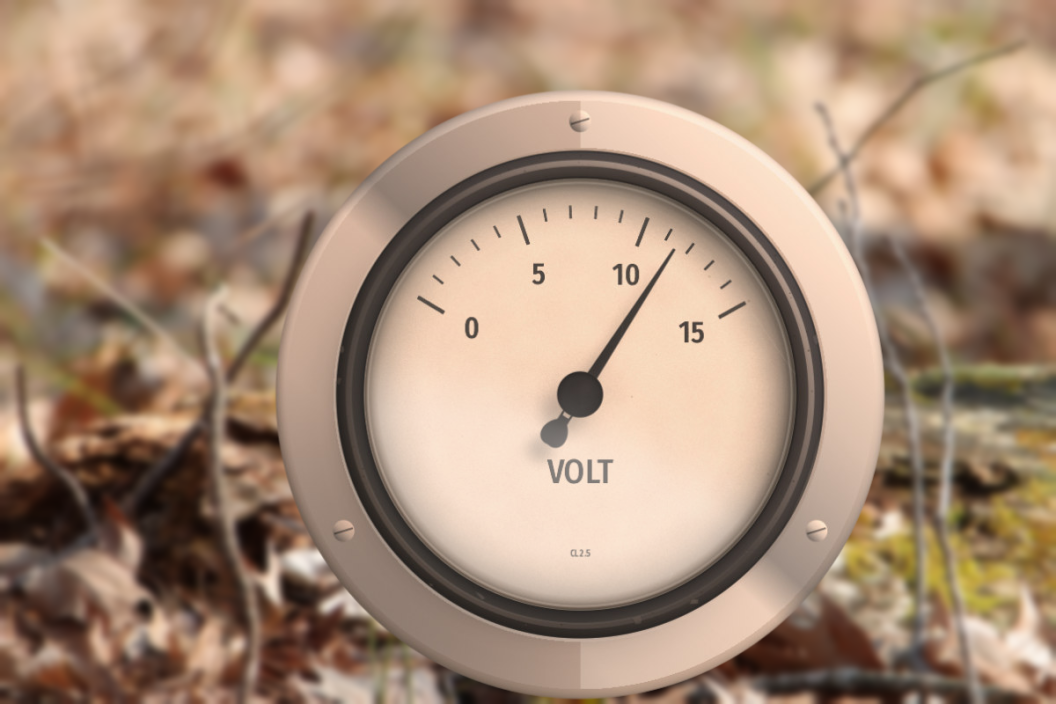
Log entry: 11.5
